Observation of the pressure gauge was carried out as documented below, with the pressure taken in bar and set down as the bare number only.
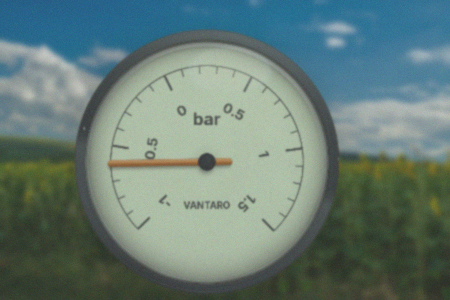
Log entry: -0.6
